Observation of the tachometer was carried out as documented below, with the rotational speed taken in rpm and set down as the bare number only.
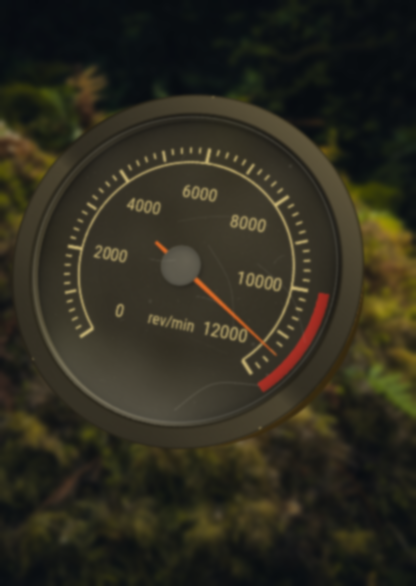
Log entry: 11400
